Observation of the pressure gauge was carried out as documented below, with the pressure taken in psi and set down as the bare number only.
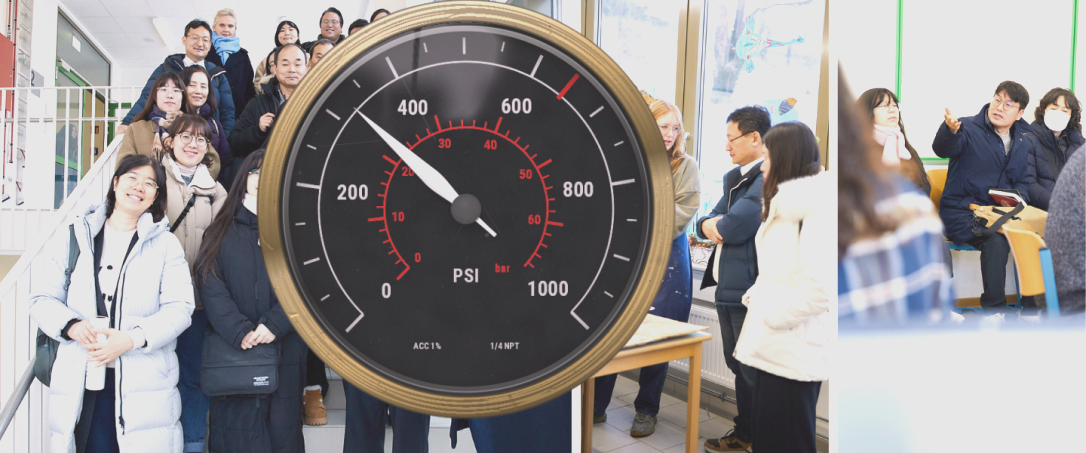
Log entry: 325
